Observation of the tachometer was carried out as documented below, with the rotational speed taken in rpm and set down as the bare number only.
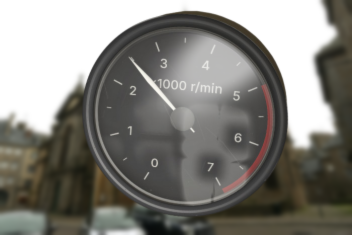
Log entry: 2500
